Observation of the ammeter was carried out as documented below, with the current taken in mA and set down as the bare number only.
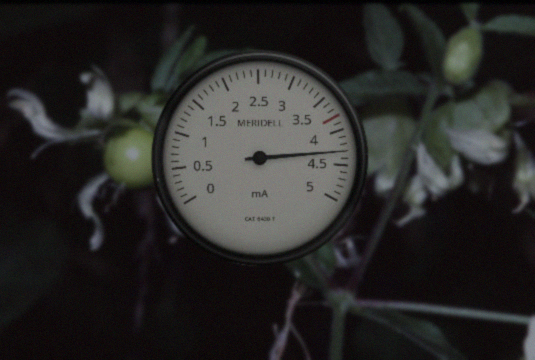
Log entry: 4.3
